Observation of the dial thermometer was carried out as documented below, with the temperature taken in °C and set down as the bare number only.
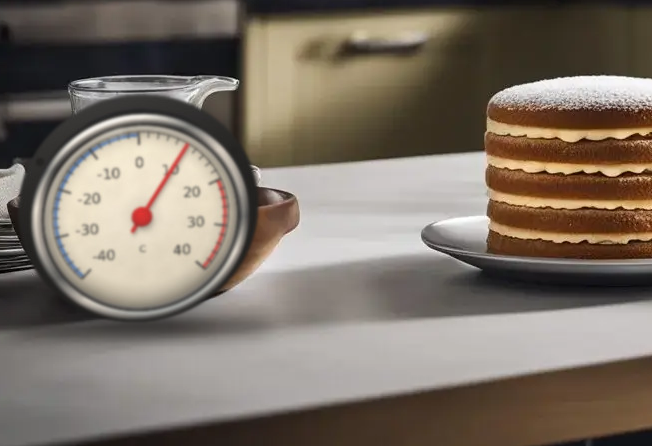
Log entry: 10
